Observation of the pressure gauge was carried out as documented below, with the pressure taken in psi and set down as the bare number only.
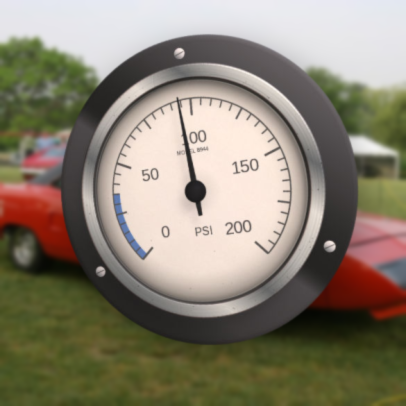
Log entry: 95
